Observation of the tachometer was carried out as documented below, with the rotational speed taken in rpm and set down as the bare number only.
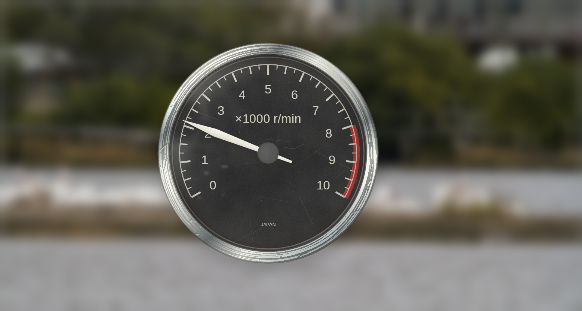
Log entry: 2125
